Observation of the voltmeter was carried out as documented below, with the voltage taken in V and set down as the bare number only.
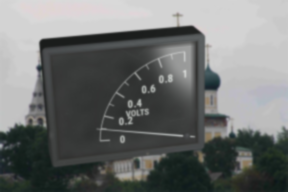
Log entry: 0.1
